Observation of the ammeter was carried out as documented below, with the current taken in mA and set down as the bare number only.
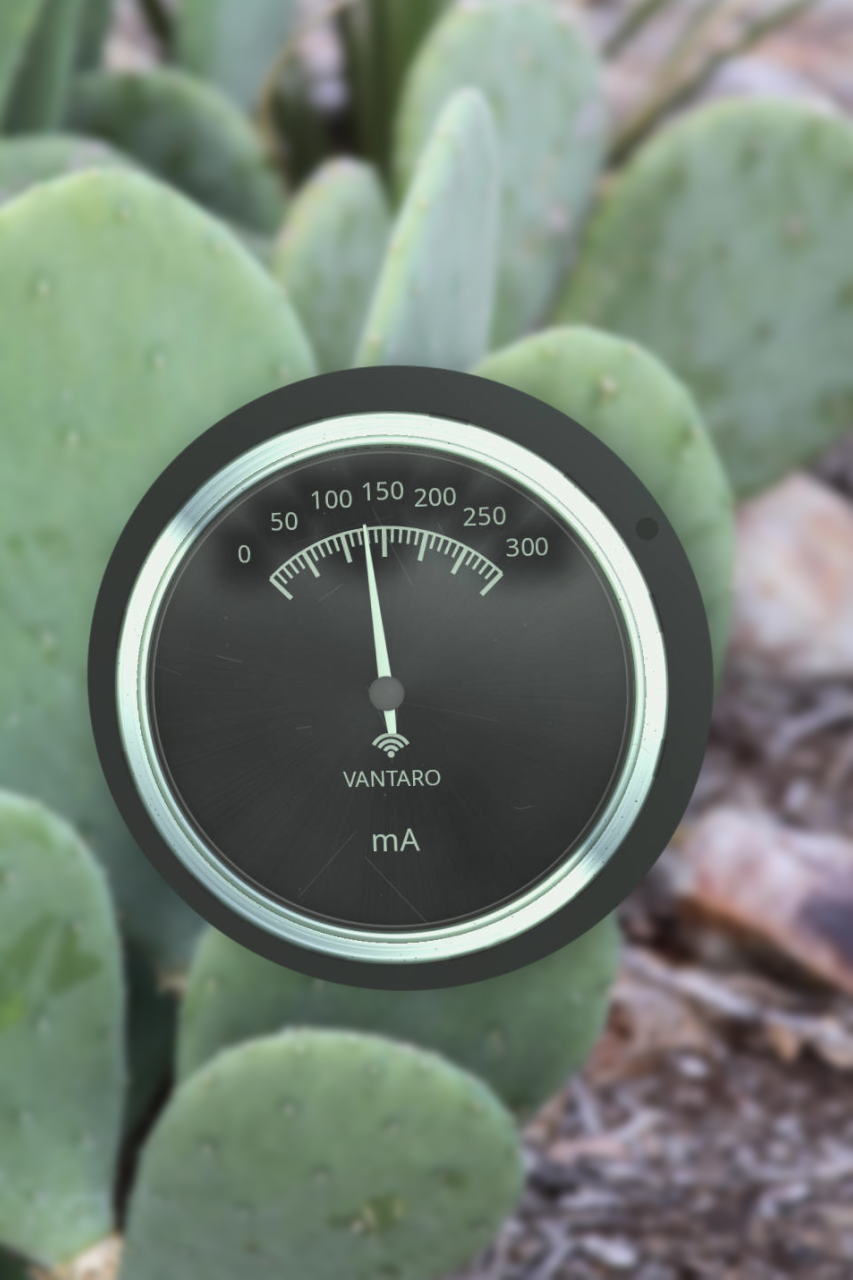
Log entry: 130
